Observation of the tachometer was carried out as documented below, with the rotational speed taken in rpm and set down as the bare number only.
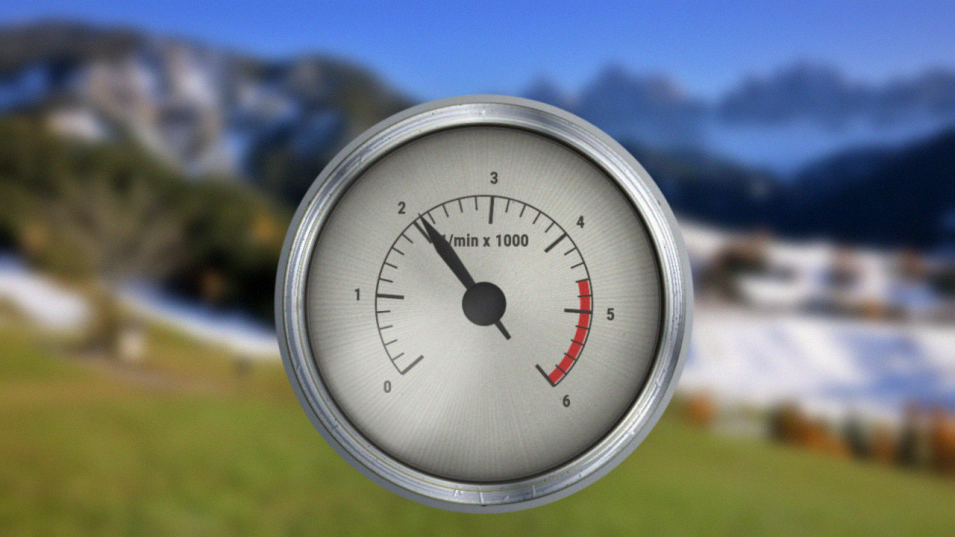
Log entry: 2100
